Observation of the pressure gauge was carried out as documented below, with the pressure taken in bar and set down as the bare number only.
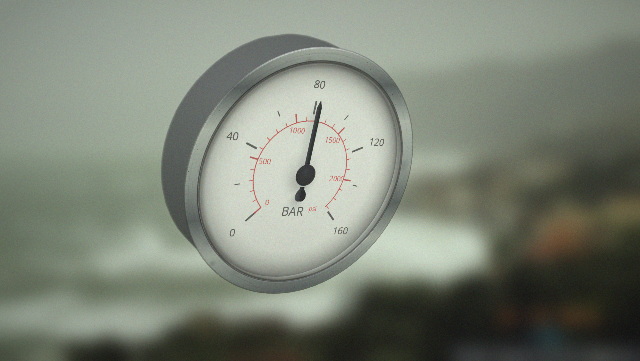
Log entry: 80
